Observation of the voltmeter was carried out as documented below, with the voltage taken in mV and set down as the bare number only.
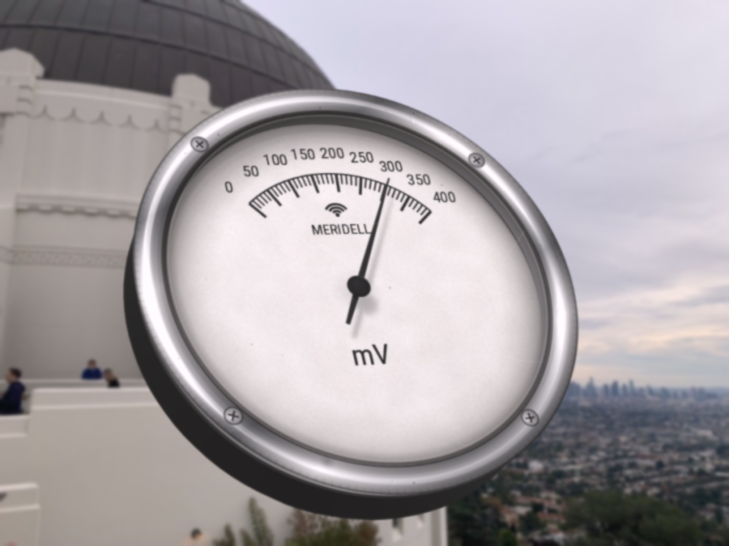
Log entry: 300
